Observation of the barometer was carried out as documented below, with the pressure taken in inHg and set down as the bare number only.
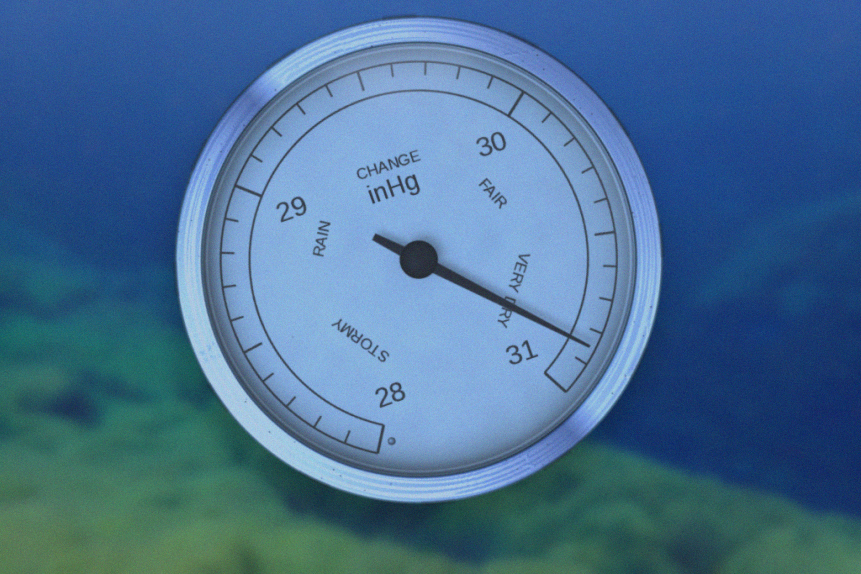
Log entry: 30.85
